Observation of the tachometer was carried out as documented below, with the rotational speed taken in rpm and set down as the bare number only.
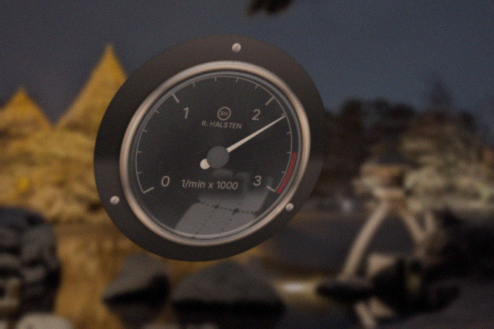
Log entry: 2200
